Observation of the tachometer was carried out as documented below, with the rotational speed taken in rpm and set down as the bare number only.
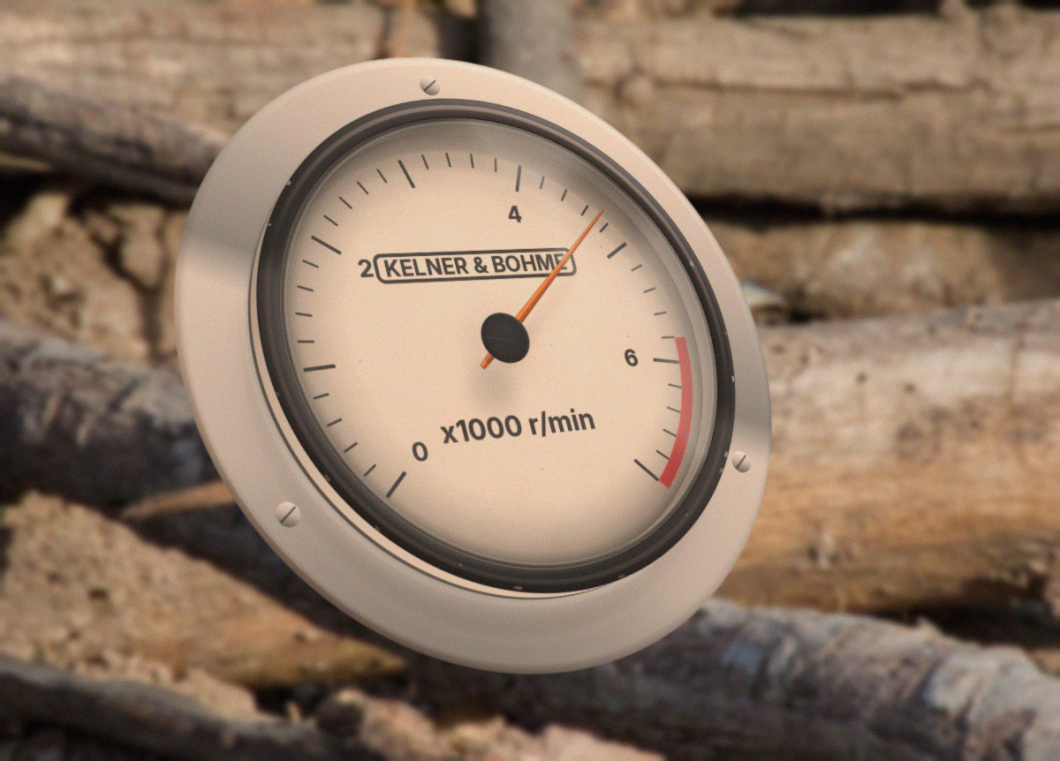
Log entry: 4700
